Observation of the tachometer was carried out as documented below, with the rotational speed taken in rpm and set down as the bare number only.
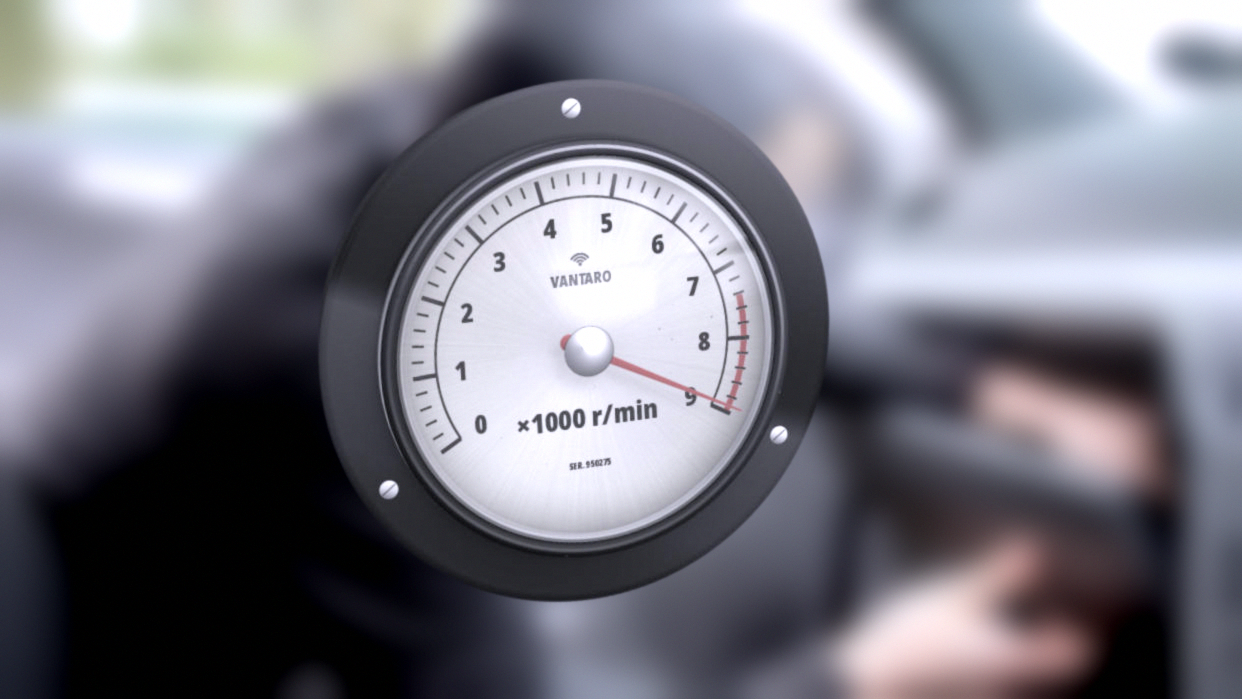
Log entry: 8900
